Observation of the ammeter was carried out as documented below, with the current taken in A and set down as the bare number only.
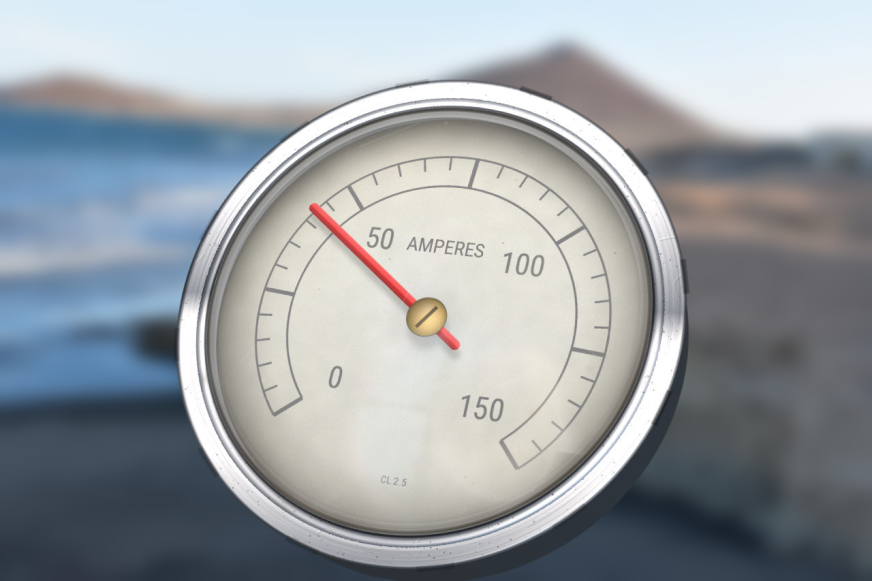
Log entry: 42.5
